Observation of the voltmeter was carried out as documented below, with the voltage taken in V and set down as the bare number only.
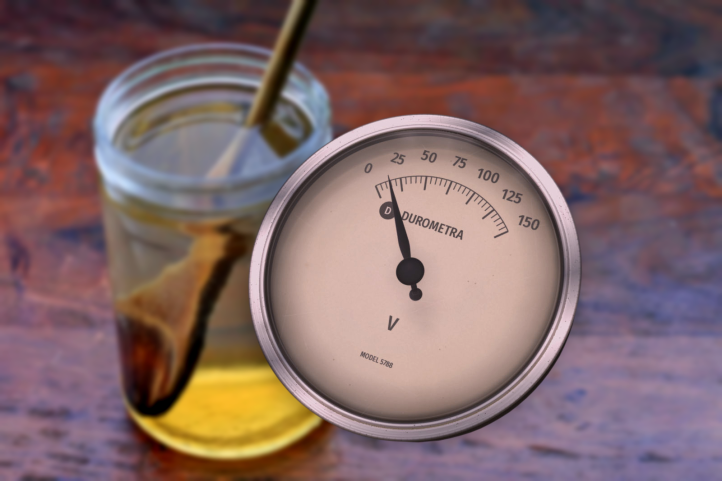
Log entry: 15
